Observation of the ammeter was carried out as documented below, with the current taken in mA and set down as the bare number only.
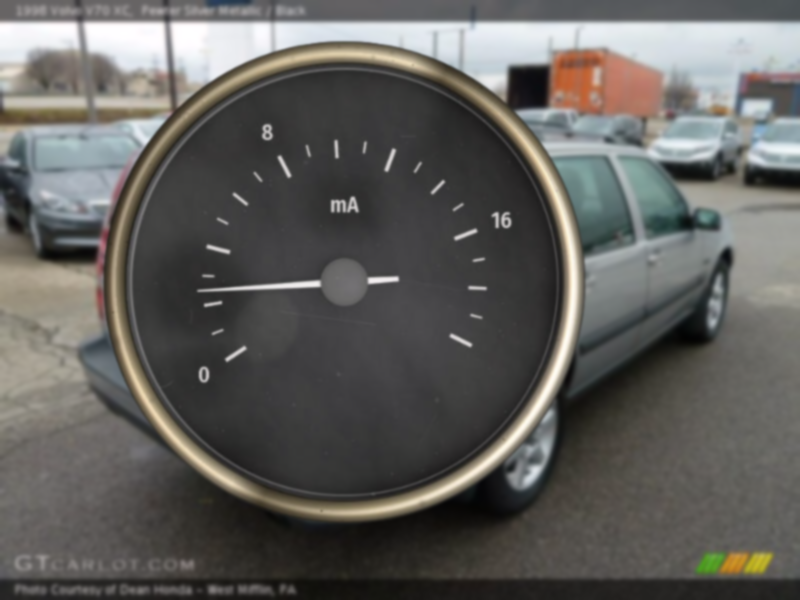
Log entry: 2.5
